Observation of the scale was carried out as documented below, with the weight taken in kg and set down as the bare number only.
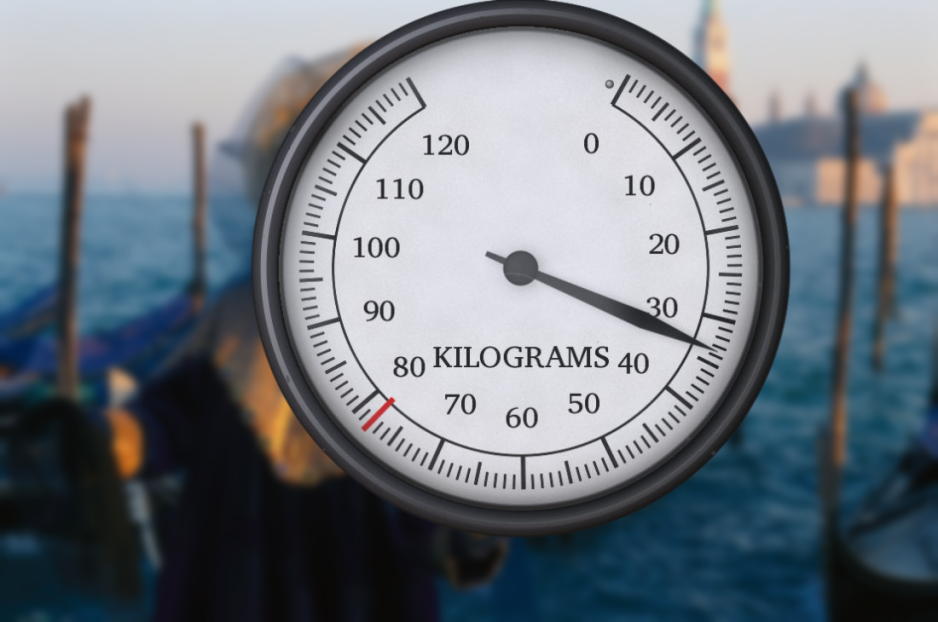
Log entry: 33.5
